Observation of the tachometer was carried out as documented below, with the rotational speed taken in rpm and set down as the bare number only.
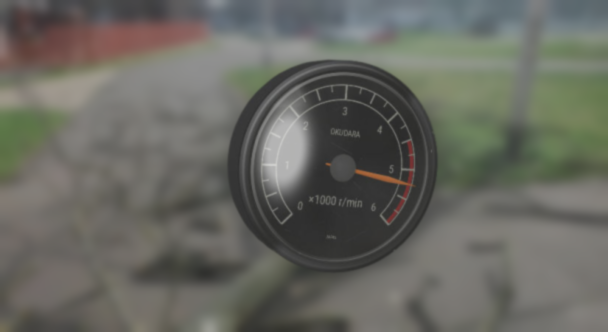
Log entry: 5250
